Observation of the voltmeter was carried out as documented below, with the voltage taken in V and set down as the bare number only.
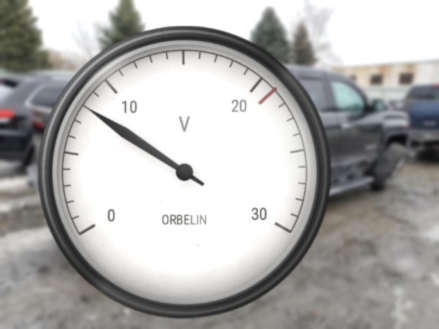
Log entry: 8
